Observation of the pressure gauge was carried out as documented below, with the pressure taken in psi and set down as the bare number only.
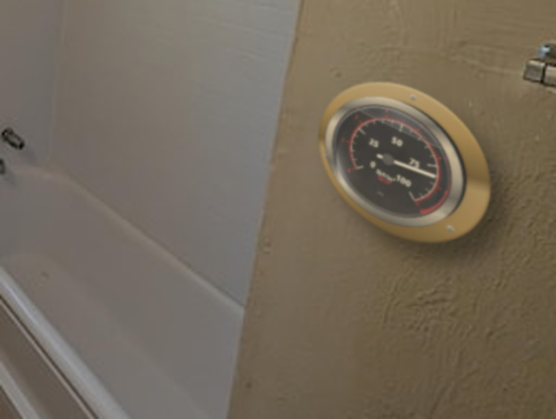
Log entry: 80
